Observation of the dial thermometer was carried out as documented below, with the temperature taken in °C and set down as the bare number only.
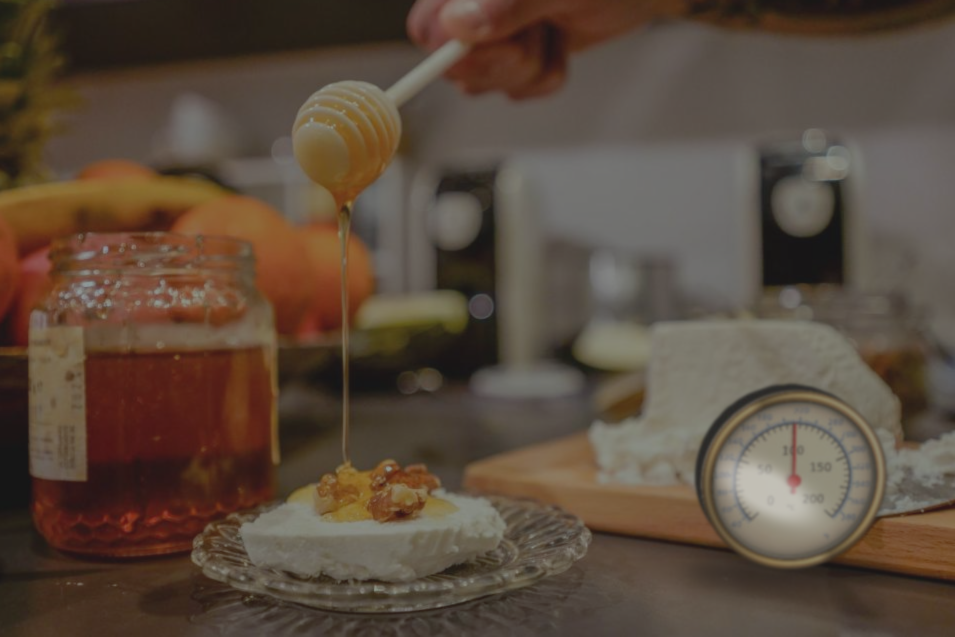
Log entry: 100
